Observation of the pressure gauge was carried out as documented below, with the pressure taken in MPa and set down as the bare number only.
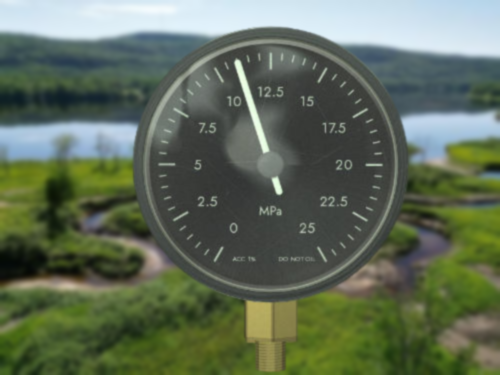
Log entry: 11
